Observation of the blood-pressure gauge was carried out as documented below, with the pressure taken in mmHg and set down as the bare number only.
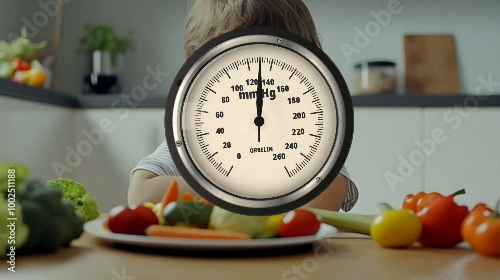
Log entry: 130
